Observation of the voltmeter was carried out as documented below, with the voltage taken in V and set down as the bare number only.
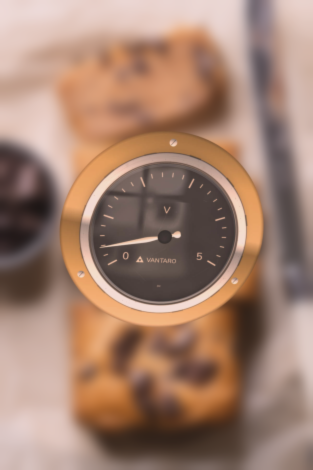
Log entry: 0.4
